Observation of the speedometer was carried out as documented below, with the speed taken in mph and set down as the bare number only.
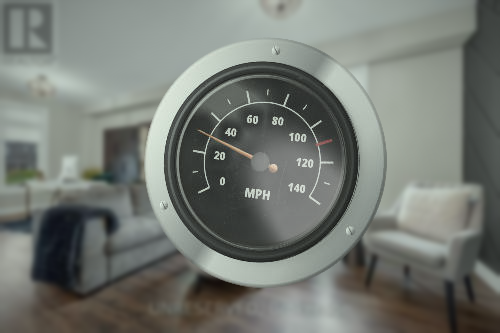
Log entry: 30
